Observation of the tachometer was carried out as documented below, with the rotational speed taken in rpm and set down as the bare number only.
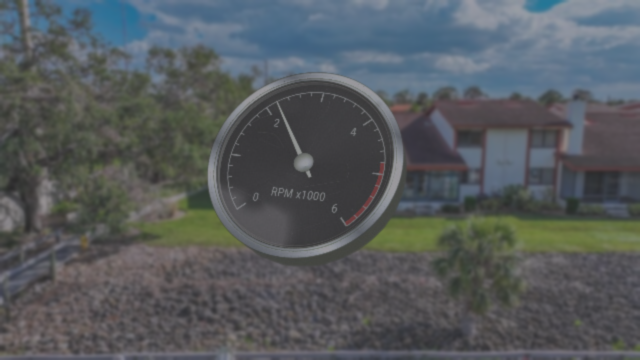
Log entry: 2200
